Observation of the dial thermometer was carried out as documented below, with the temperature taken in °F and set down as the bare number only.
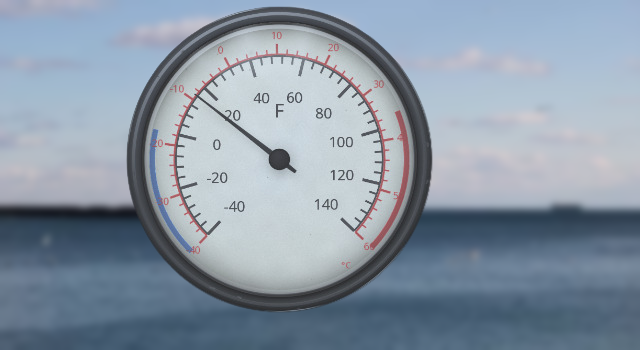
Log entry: 16
